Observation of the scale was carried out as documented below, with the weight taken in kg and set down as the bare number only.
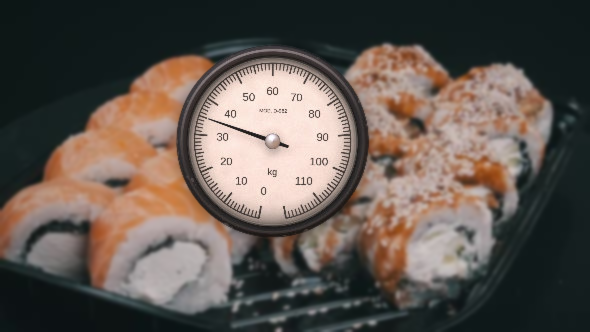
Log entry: 35
